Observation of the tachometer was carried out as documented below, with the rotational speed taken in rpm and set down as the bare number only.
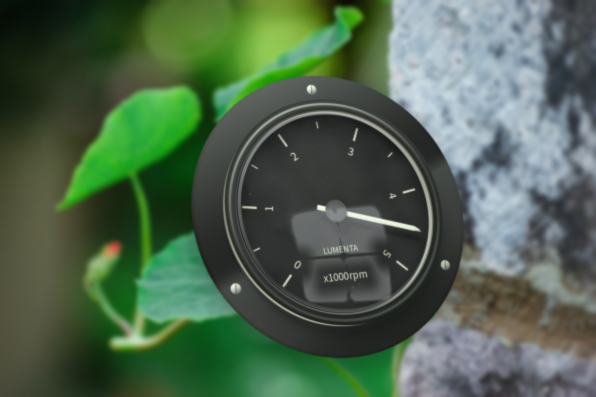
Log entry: 4500
